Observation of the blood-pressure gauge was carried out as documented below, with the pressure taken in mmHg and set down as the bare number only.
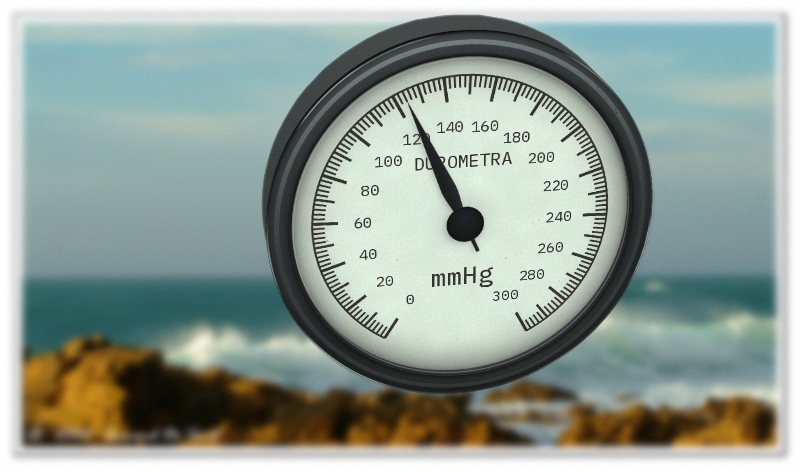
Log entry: 124
